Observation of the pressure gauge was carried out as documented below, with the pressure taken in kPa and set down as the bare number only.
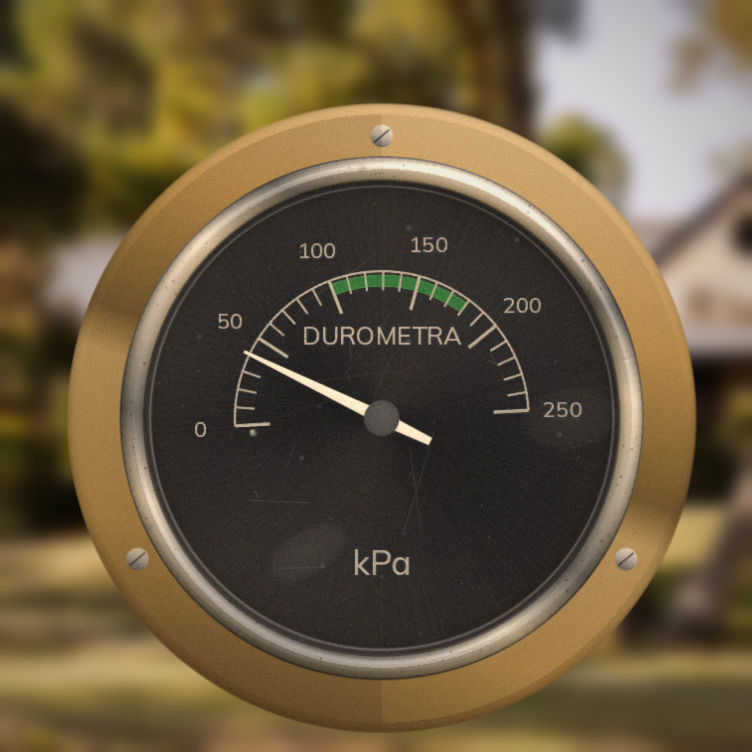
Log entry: 40
